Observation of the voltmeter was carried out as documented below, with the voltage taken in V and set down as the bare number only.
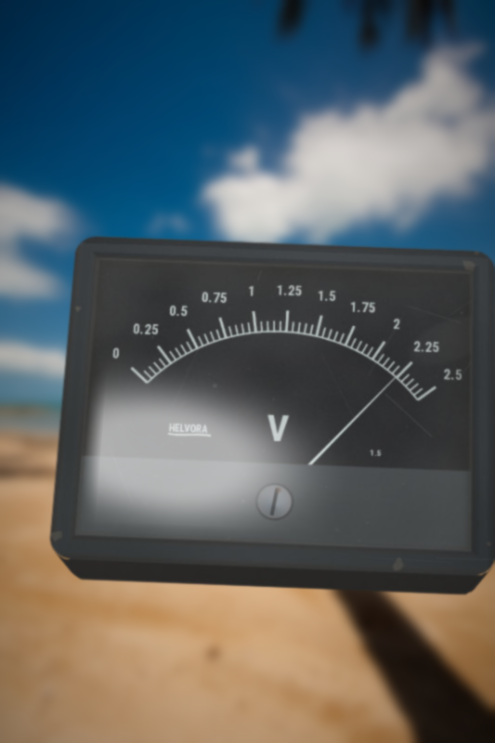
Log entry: 2.25
